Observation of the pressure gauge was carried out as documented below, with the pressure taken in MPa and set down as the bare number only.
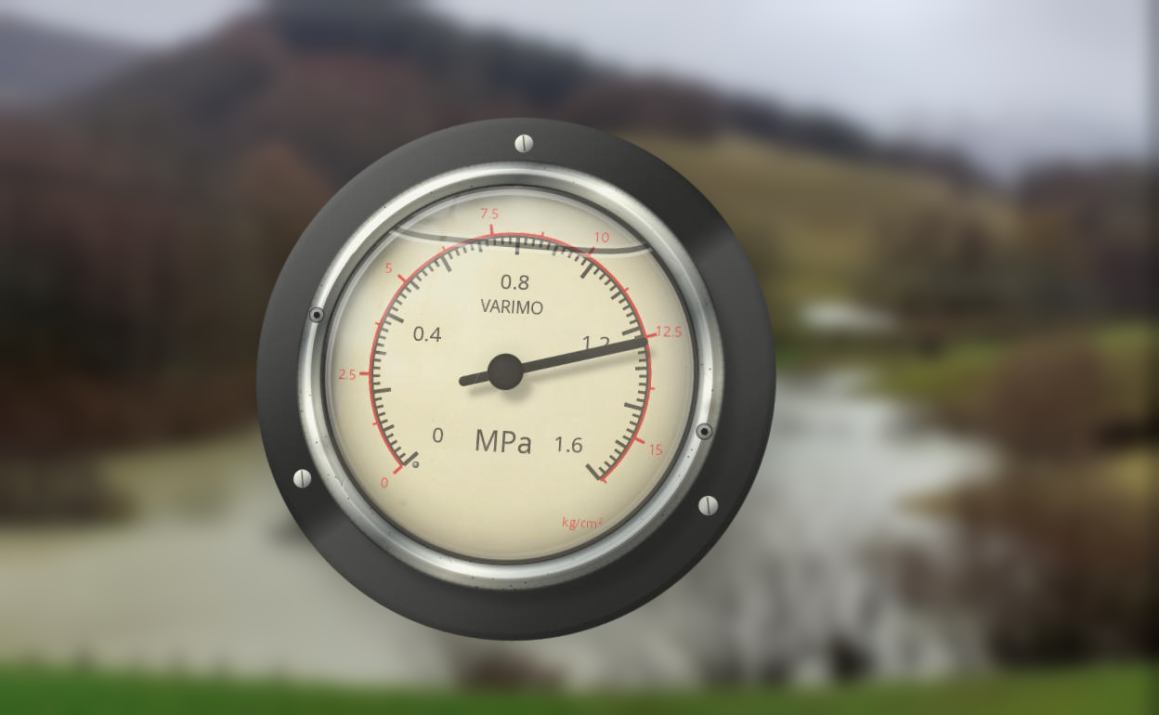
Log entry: 1.24
